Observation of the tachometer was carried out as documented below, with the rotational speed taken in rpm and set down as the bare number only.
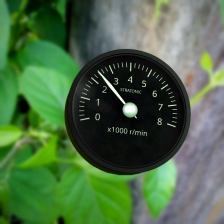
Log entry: 2400
